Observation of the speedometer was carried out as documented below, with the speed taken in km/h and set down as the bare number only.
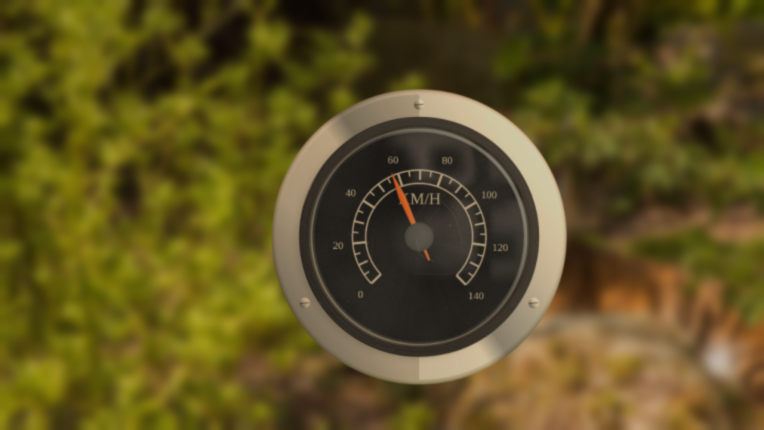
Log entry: 57.5
